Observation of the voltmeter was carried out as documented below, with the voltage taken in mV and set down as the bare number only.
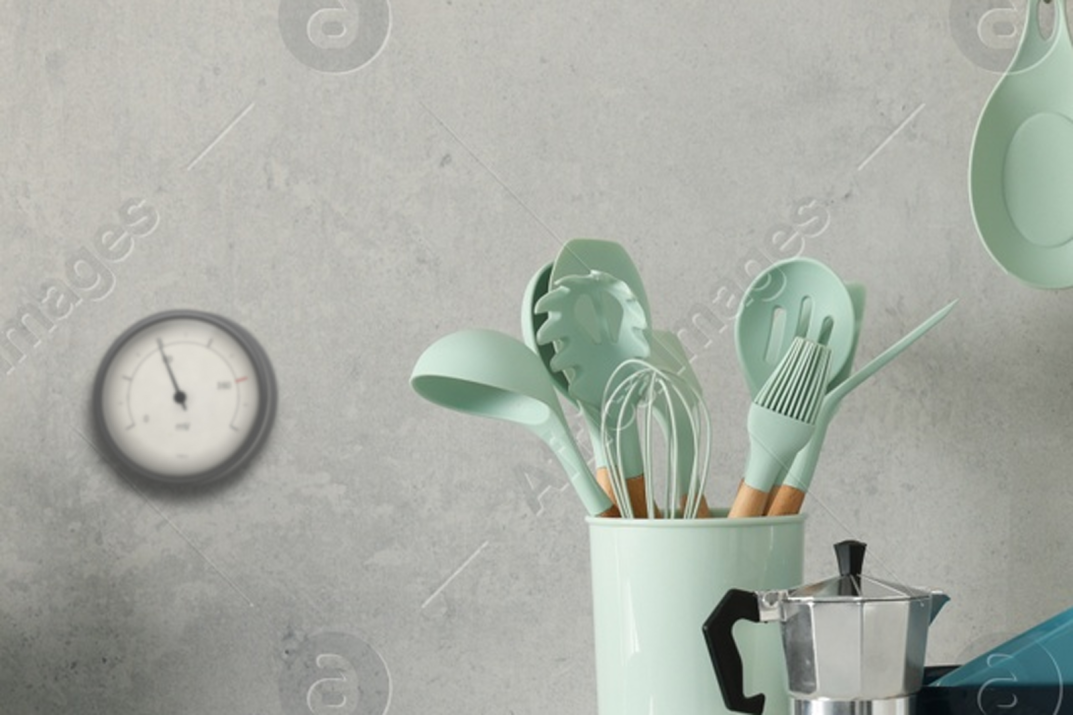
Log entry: 80
